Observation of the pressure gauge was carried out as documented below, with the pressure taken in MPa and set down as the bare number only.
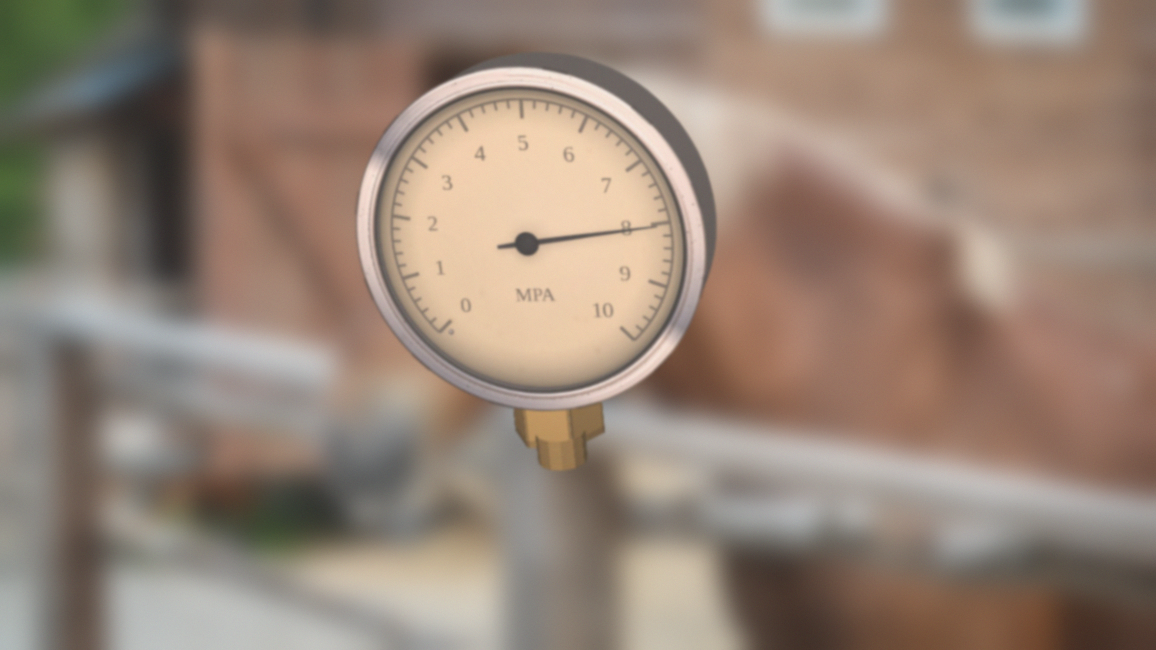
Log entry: 8
